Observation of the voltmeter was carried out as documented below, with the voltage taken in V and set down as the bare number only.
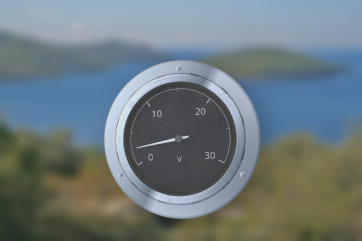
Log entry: 2.5
